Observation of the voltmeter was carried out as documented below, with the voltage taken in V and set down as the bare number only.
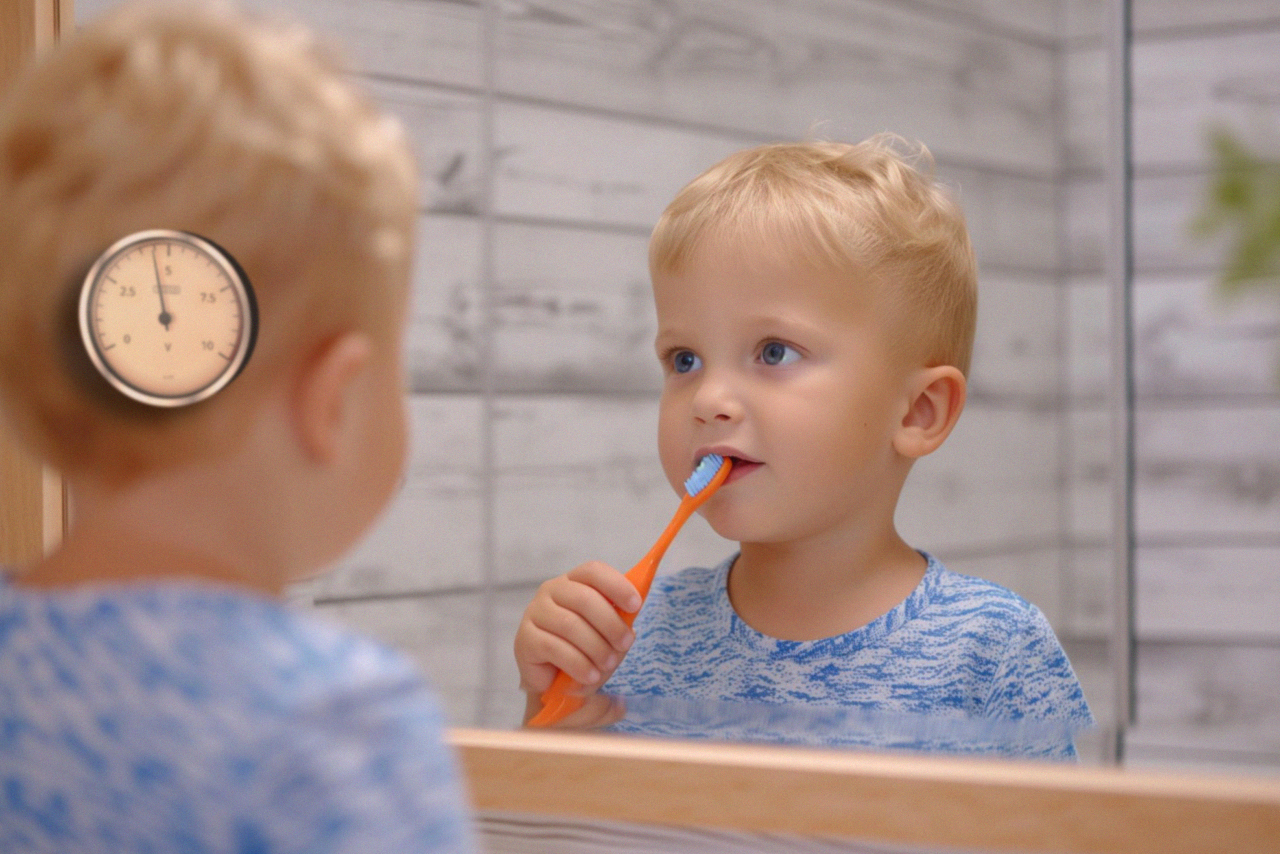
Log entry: 4.5
